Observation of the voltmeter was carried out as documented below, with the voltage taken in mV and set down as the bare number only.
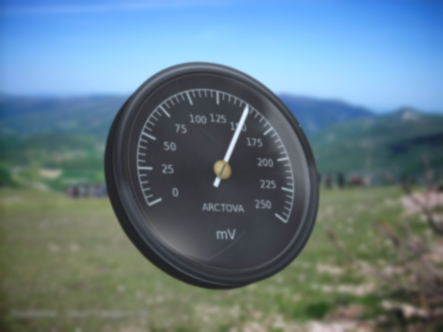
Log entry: 150
